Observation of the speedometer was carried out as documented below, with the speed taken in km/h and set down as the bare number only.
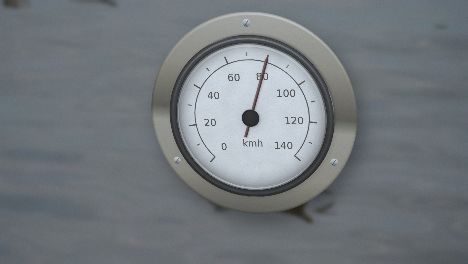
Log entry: 80
